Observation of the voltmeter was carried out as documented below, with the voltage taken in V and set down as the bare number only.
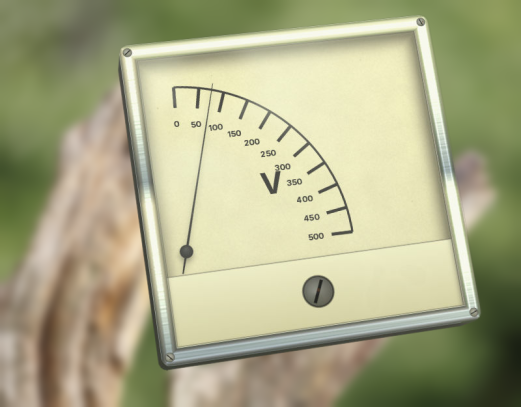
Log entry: 75
